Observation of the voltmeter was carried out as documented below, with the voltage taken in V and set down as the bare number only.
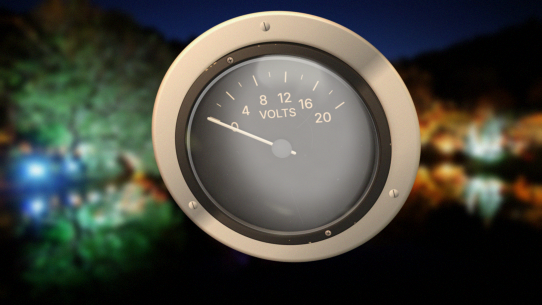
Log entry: 0
